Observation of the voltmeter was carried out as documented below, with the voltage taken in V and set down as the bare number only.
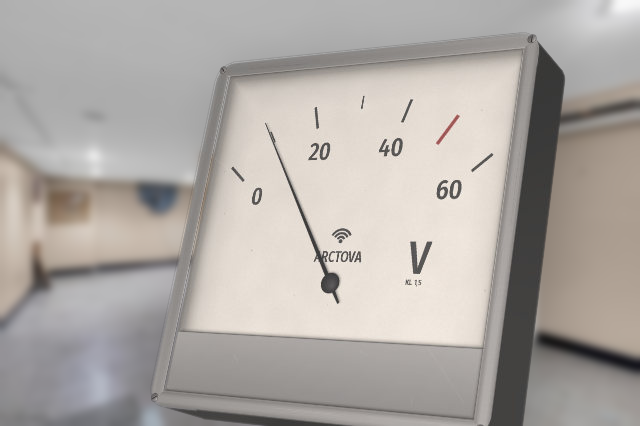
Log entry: 10
